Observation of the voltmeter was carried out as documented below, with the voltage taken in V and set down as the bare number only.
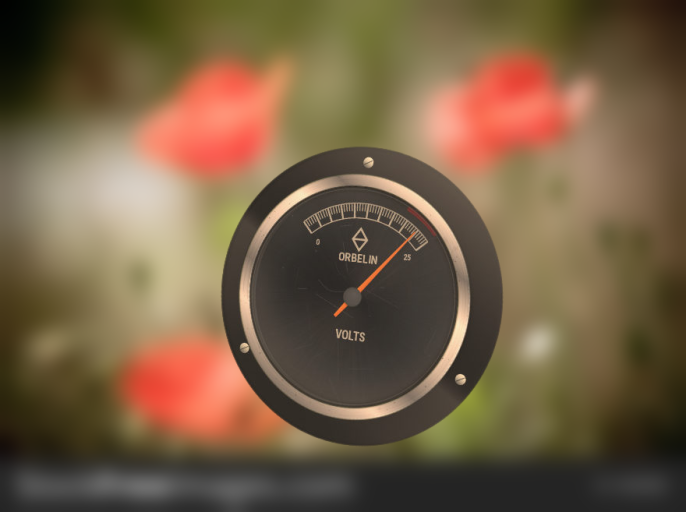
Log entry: 22.5
